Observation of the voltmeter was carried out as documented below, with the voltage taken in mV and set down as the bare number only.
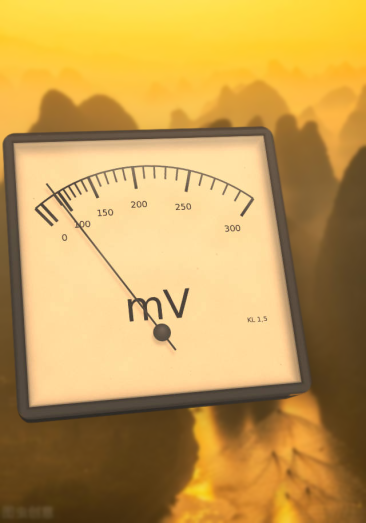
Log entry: 90
